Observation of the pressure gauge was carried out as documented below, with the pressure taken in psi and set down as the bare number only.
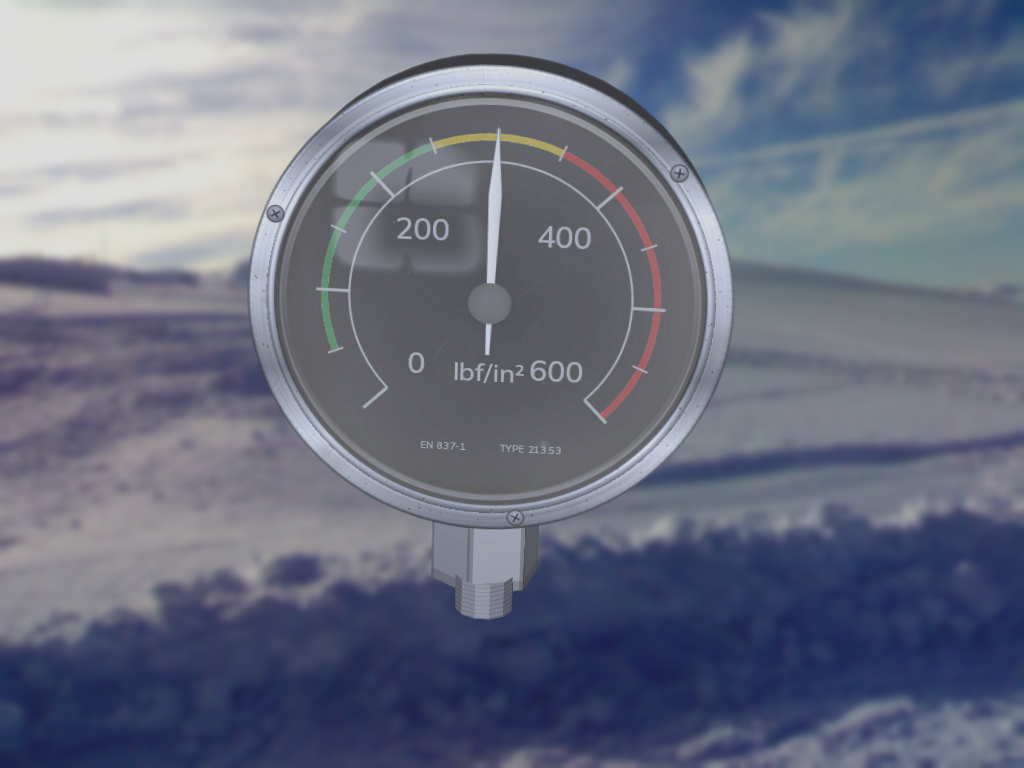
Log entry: 300
